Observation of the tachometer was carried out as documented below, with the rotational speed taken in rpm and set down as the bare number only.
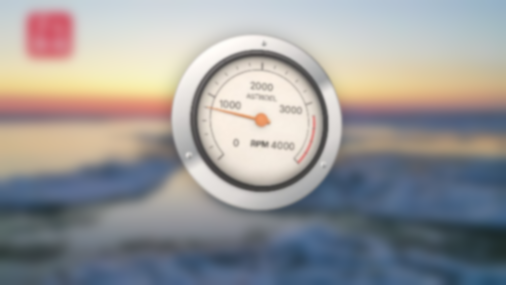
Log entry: 800
